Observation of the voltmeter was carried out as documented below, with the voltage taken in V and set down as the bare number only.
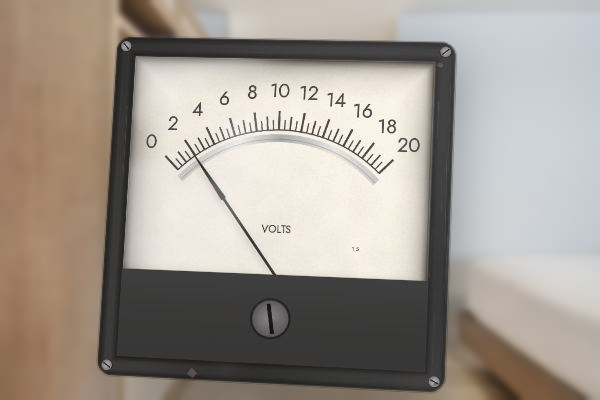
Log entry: 2
